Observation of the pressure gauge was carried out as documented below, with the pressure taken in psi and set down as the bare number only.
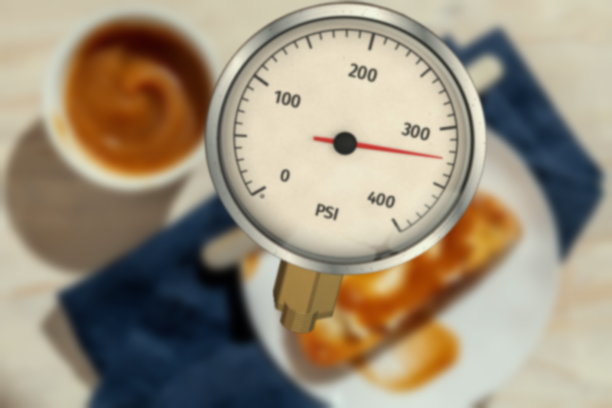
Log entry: 325
